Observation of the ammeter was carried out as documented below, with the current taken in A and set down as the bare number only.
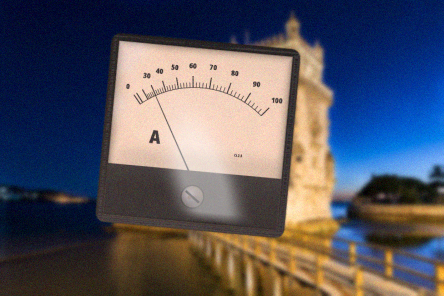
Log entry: 30
